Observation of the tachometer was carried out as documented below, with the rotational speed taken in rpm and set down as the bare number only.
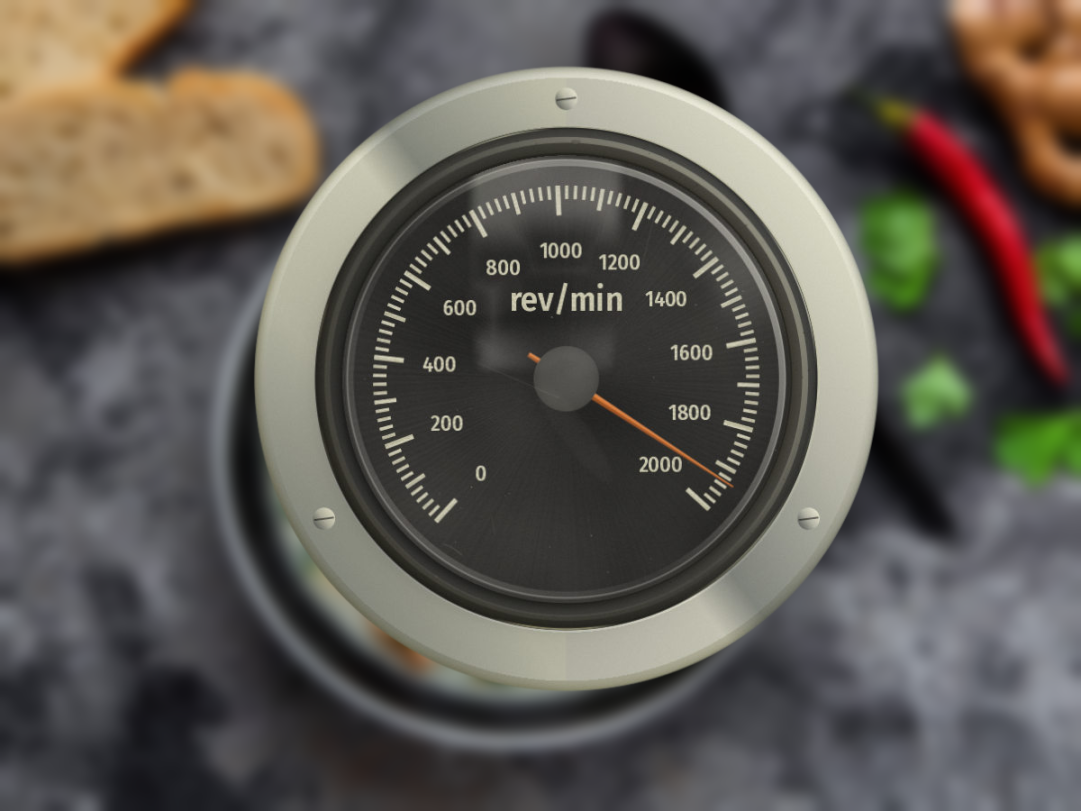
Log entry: 1930
